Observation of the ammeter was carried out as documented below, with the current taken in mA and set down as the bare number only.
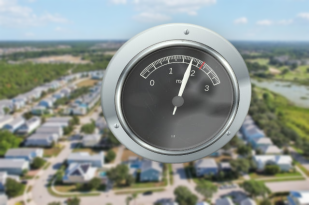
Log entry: 1.75
